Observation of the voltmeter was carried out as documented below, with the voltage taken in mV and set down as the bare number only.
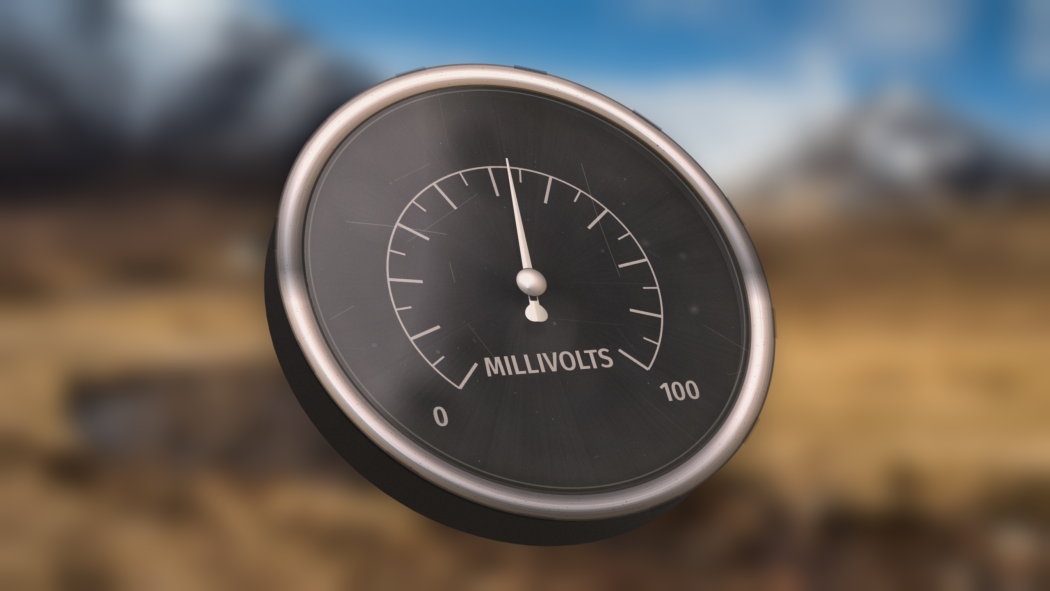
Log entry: 52.5
